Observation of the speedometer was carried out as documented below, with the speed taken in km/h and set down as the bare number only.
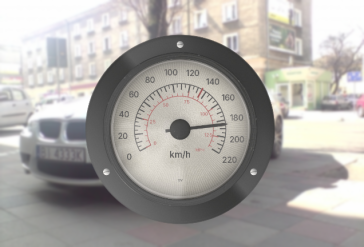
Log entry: 185
